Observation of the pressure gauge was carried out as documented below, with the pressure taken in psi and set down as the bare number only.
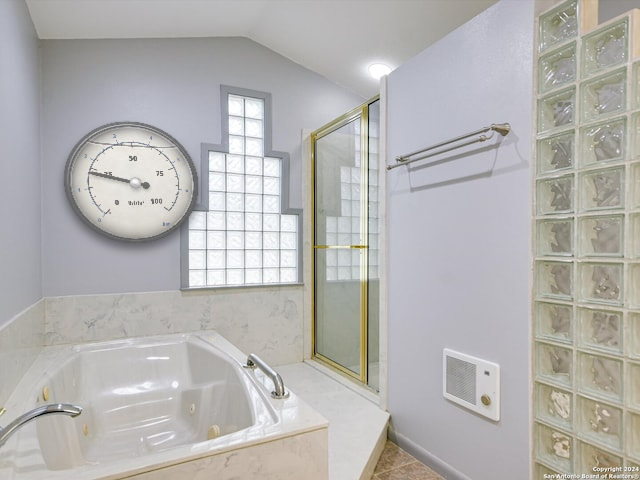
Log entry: 22.5
